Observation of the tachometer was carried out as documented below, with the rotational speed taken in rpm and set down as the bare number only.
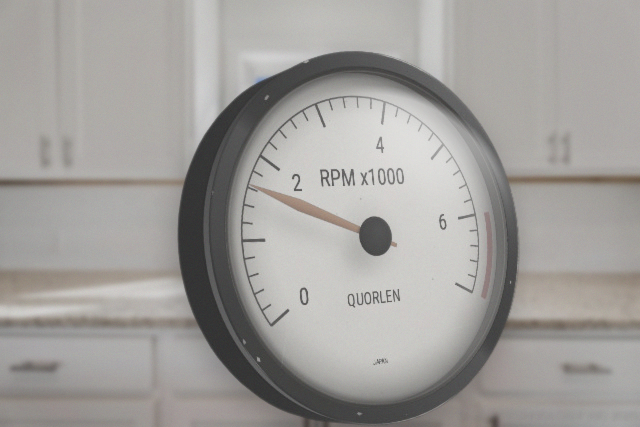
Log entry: 1600
